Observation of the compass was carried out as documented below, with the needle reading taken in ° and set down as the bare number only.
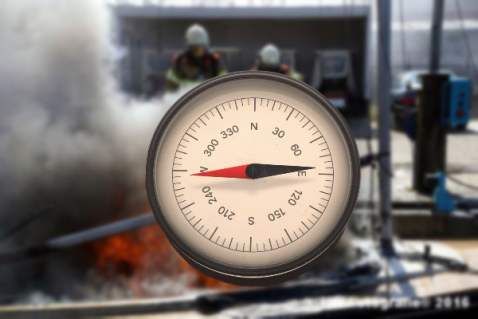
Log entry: 265
